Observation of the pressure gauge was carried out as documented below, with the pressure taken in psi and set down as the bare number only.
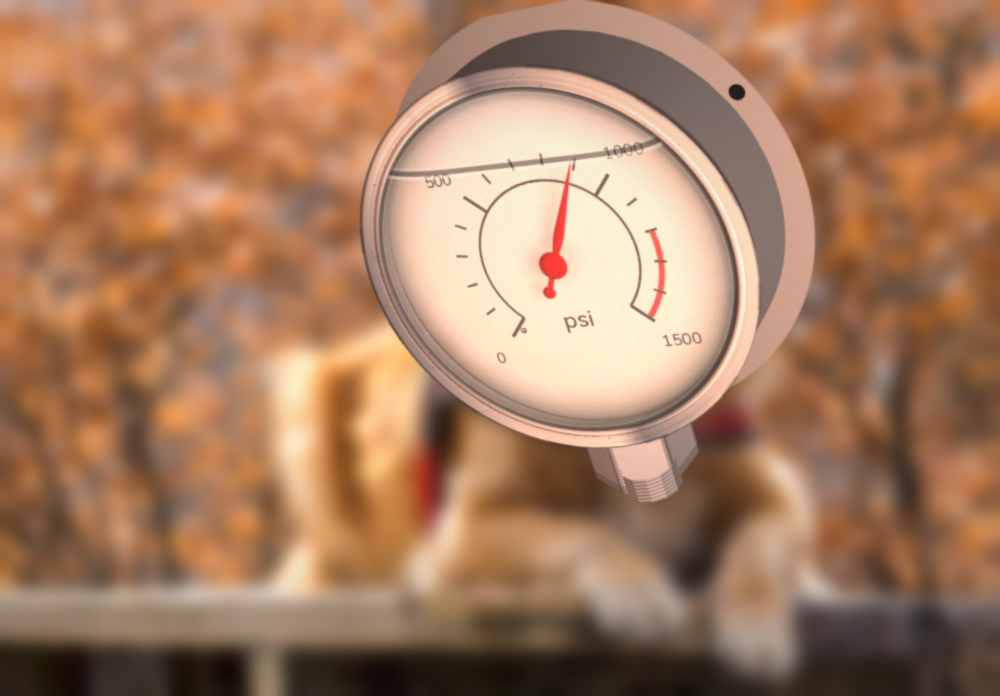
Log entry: 900
